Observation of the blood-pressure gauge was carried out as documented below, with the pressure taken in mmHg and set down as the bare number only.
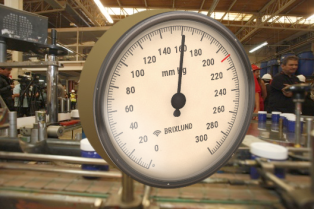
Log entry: 160
